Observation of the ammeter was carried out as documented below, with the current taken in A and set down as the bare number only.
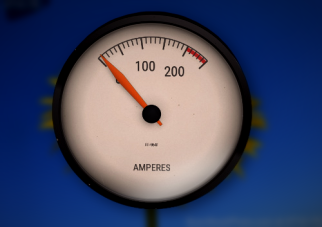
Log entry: 10
